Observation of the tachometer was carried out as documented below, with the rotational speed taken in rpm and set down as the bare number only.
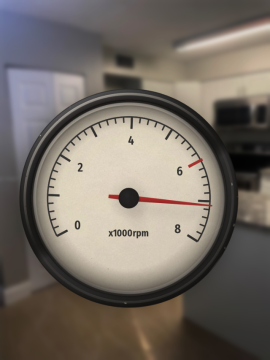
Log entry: 7100
